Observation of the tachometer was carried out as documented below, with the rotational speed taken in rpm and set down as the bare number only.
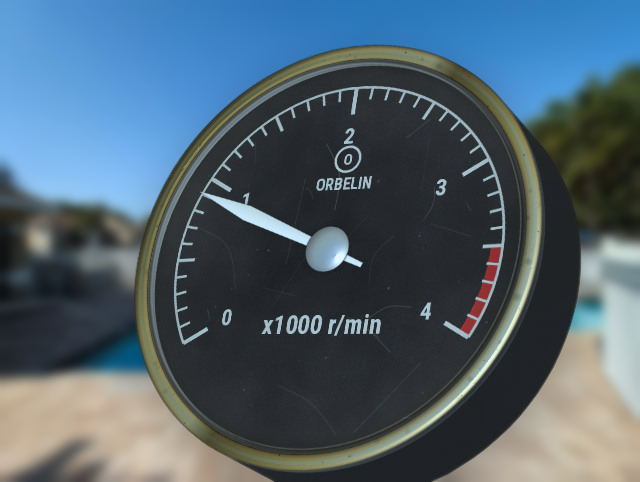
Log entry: 900
